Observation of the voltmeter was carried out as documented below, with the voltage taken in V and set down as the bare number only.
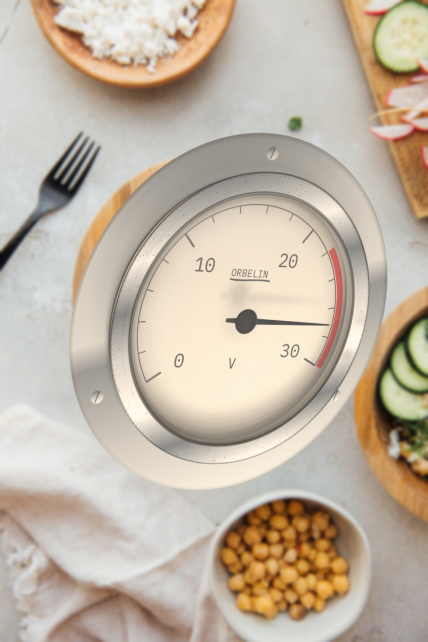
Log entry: 27
